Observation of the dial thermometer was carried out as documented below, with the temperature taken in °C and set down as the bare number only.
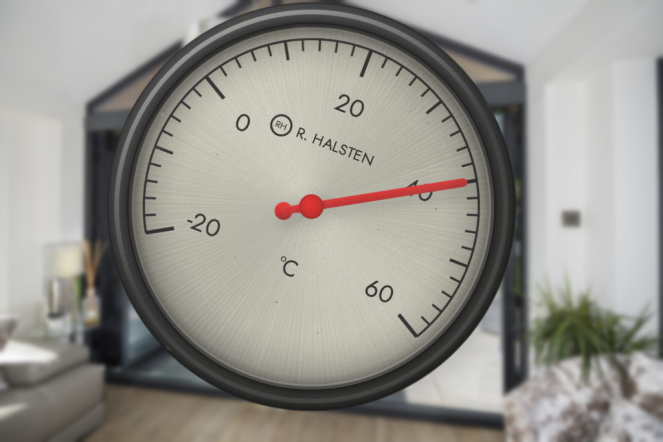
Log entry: 40
